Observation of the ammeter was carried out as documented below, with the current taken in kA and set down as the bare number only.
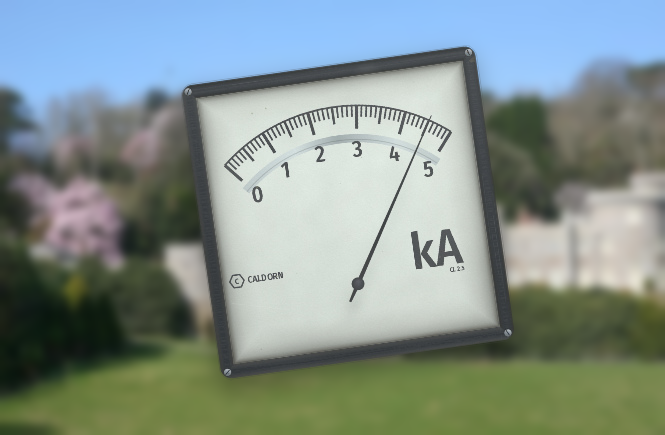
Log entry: 4.5
